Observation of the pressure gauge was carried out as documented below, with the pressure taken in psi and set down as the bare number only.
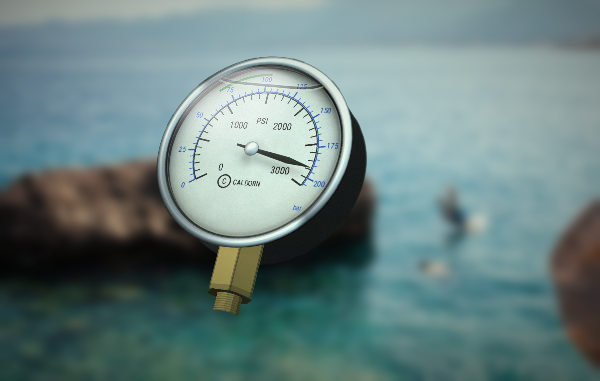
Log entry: 2800
